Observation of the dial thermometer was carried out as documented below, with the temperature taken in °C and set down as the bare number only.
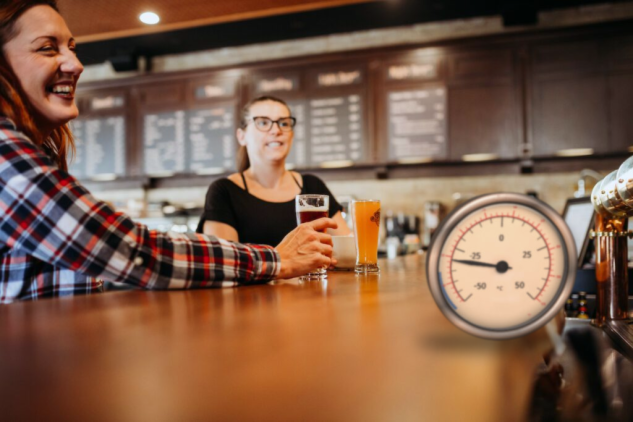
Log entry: -30
